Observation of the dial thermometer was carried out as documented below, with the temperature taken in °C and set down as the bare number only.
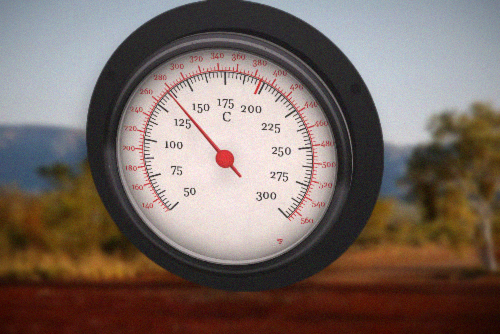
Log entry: 137.5
